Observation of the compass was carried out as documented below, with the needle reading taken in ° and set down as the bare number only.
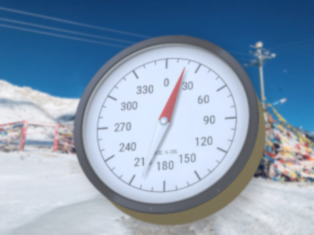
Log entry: 20
